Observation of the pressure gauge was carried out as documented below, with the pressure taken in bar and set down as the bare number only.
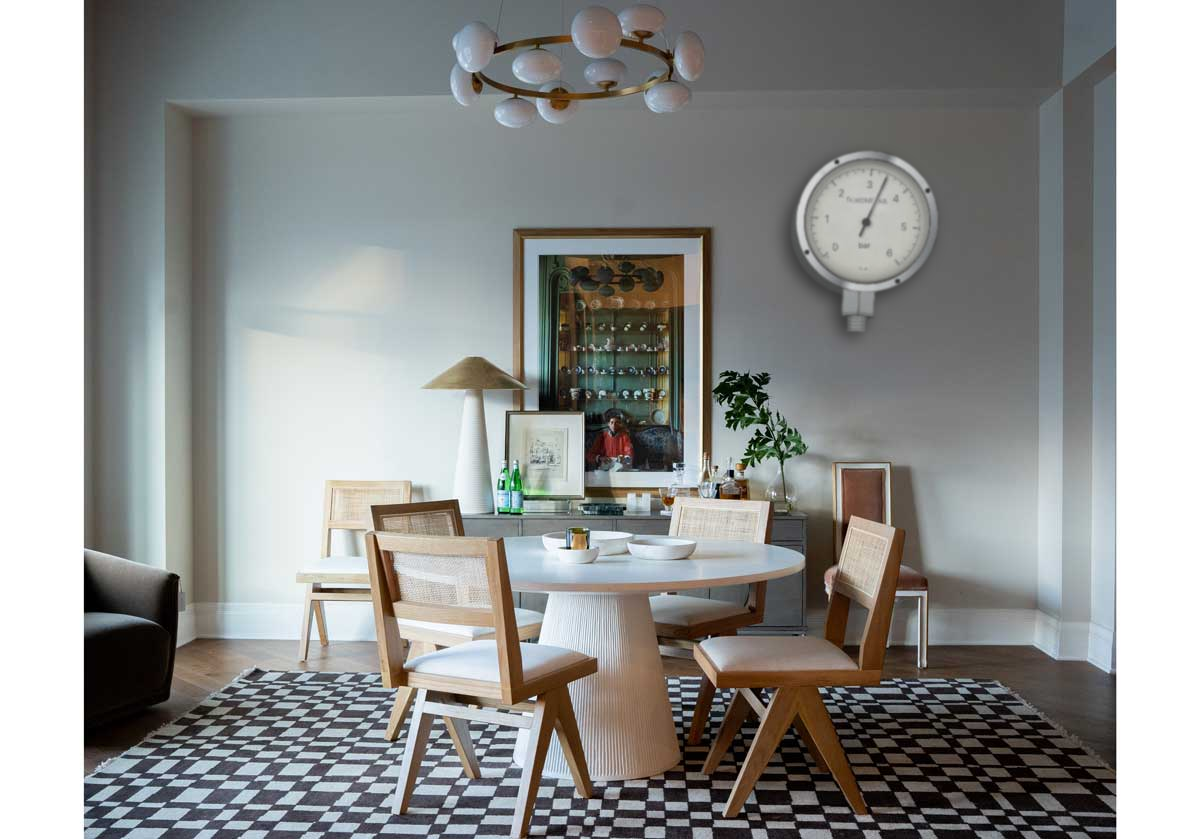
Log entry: 3.4
